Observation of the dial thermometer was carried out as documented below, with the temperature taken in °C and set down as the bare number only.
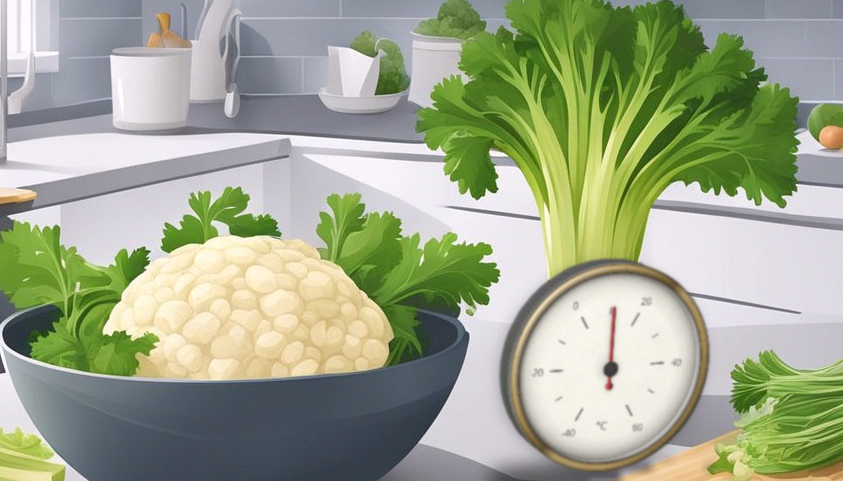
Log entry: 10
